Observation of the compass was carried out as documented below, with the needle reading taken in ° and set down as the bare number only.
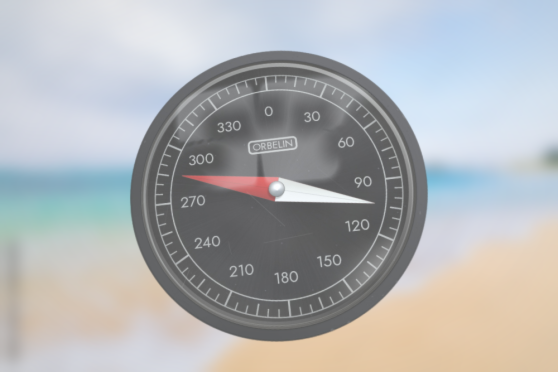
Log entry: 285
